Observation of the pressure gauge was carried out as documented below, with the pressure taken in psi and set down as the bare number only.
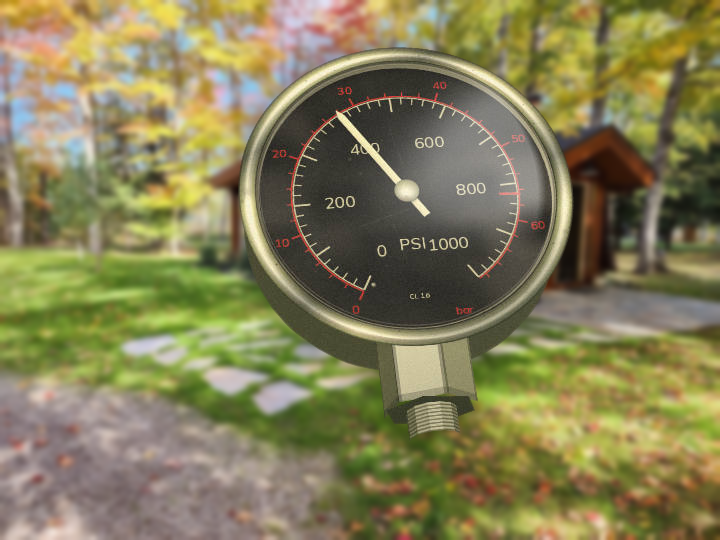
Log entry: 400
